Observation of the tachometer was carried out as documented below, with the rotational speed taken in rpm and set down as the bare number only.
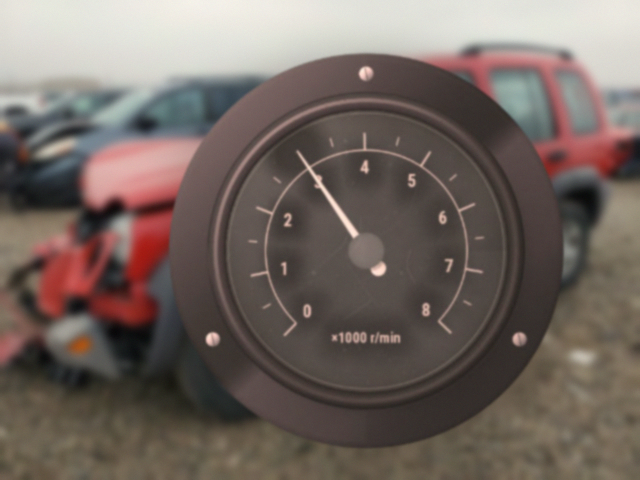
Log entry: 3000
